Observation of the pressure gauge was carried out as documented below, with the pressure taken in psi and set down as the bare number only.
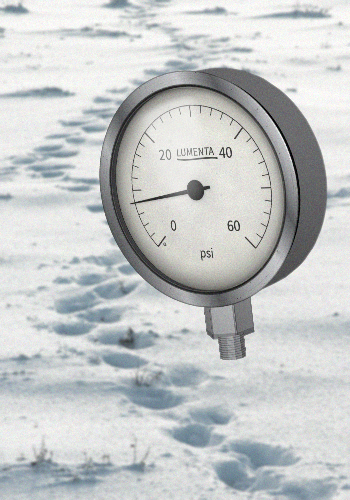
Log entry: 8
